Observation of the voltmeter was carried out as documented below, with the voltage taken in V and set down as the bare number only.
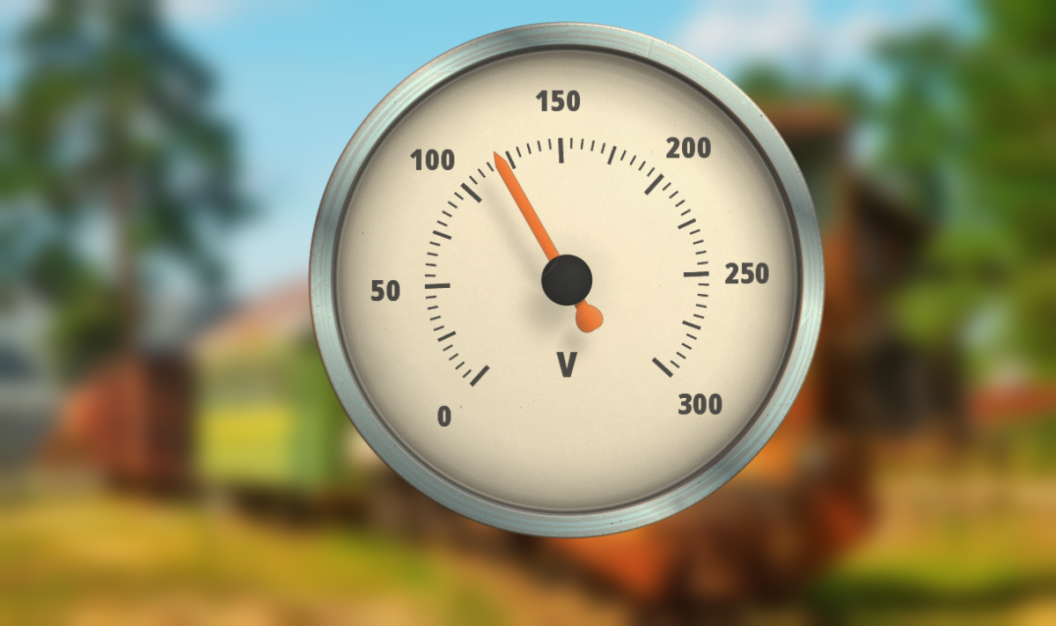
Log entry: 120
